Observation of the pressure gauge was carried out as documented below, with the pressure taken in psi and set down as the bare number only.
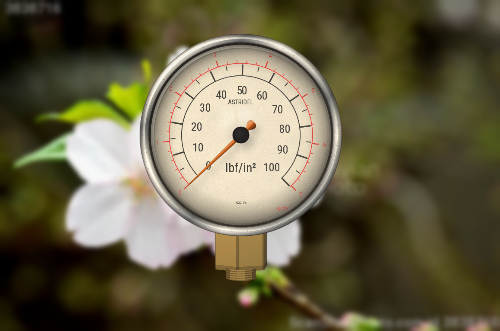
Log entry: 0
